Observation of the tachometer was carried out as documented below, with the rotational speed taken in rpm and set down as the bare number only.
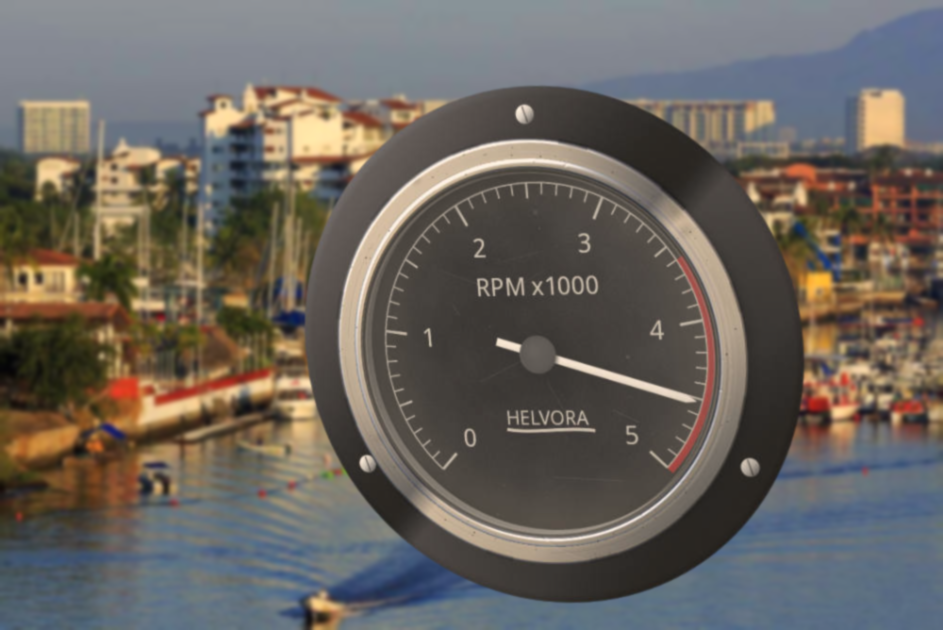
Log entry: 4500
